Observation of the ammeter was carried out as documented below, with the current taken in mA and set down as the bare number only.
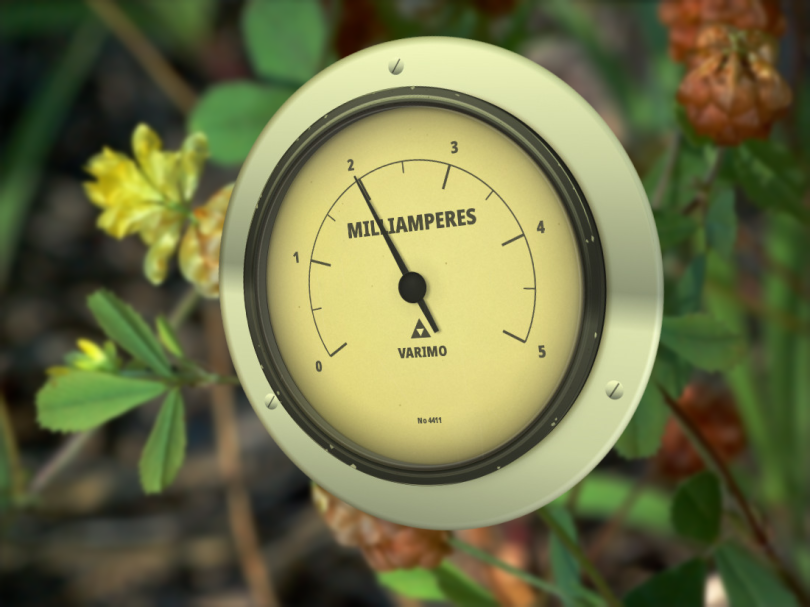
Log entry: 2
